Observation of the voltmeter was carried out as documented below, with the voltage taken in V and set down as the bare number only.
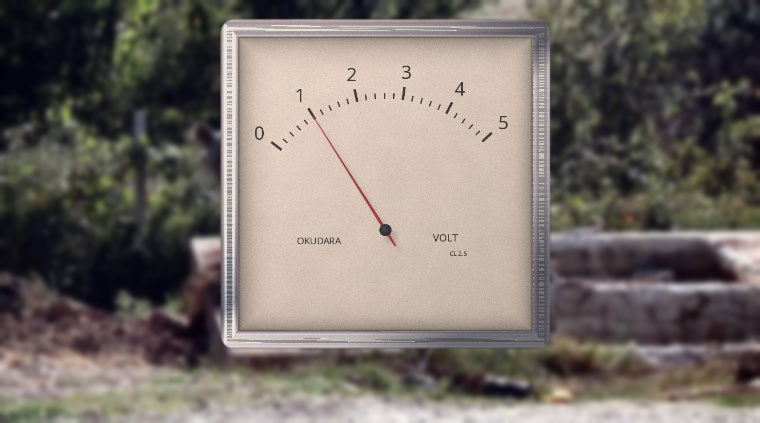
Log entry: 1
